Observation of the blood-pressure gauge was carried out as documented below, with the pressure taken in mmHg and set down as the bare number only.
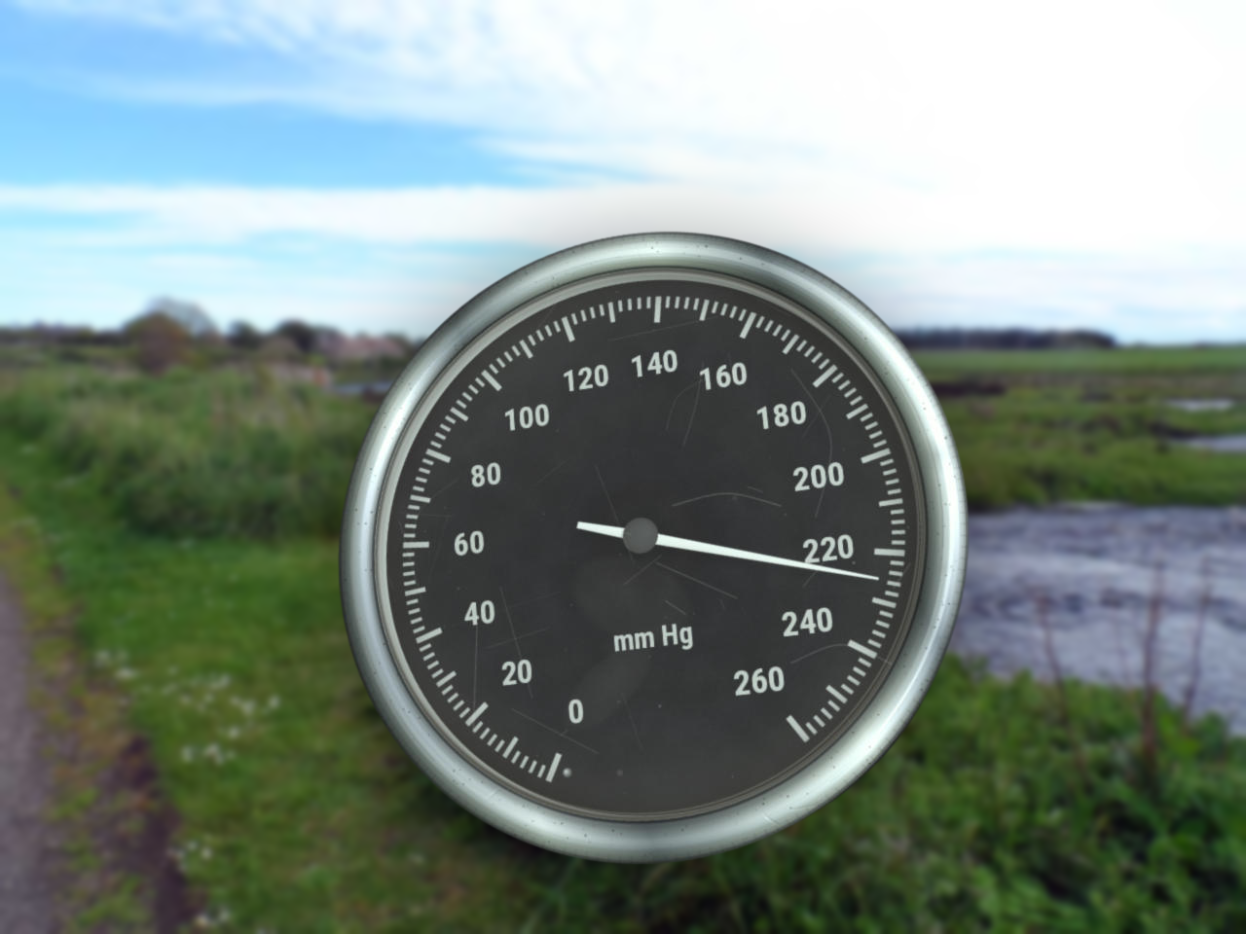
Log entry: 226
